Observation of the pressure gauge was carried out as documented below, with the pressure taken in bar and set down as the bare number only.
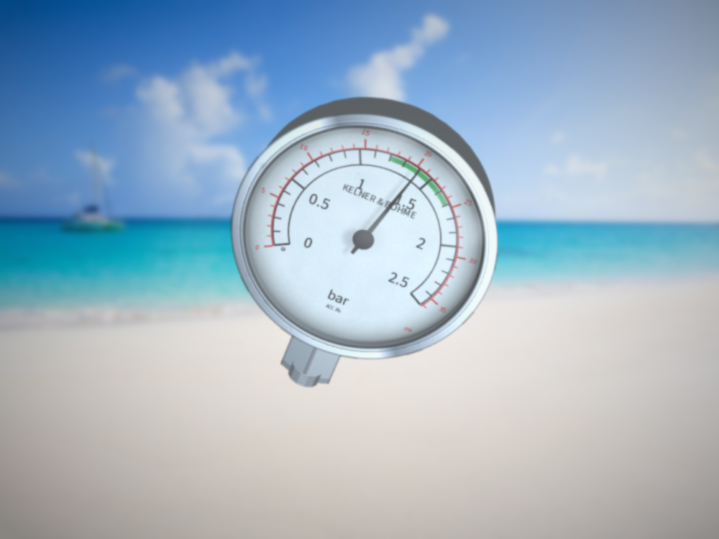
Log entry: 1.4
